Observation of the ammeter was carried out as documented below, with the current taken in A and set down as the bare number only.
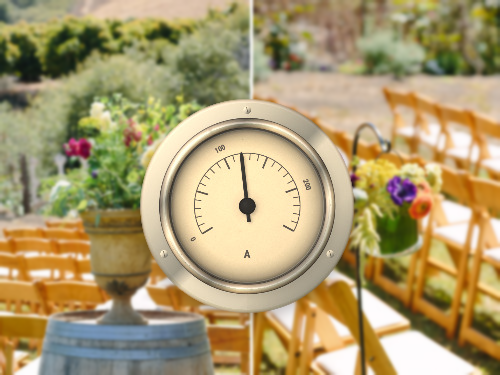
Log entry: 120
